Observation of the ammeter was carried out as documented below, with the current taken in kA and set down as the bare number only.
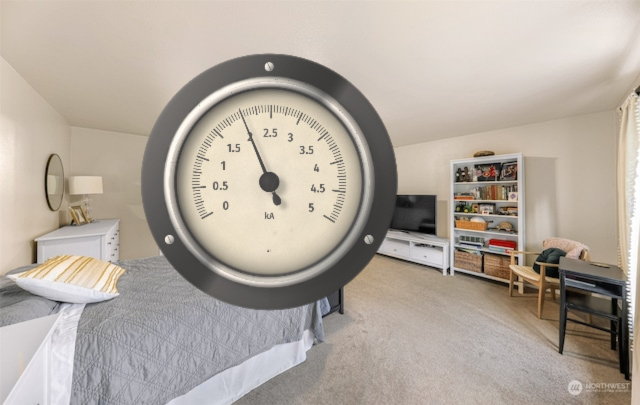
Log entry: 2
